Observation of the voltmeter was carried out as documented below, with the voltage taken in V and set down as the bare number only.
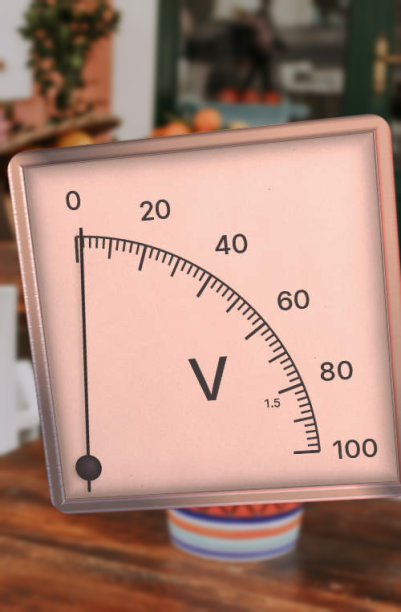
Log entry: 2
